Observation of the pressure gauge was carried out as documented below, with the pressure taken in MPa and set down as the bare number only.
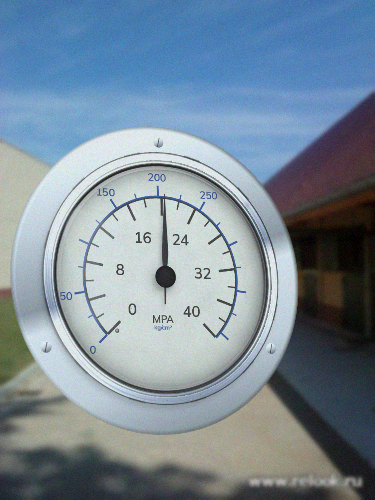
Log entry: 20
